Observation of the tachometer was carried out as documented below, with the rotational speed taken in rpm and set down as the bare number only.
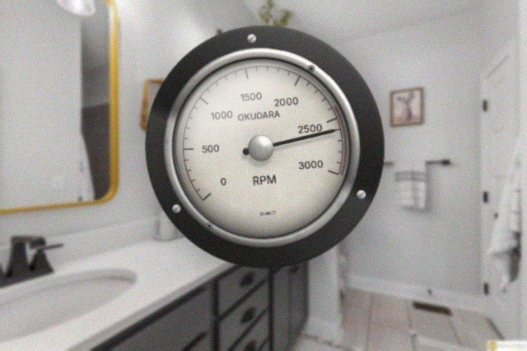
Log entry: 2600
